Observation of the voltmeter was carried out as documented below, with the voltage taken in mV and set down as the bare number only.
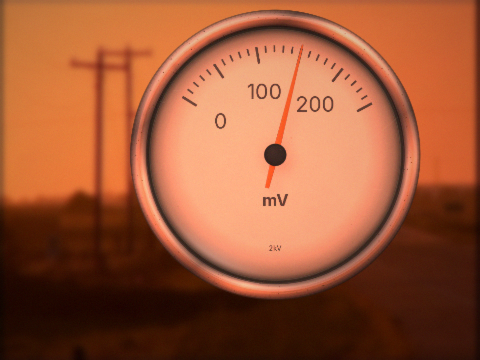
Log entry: 150
